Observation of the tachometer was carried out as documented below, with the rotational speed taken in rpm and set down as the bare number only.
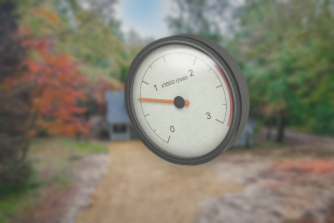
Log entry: 750
